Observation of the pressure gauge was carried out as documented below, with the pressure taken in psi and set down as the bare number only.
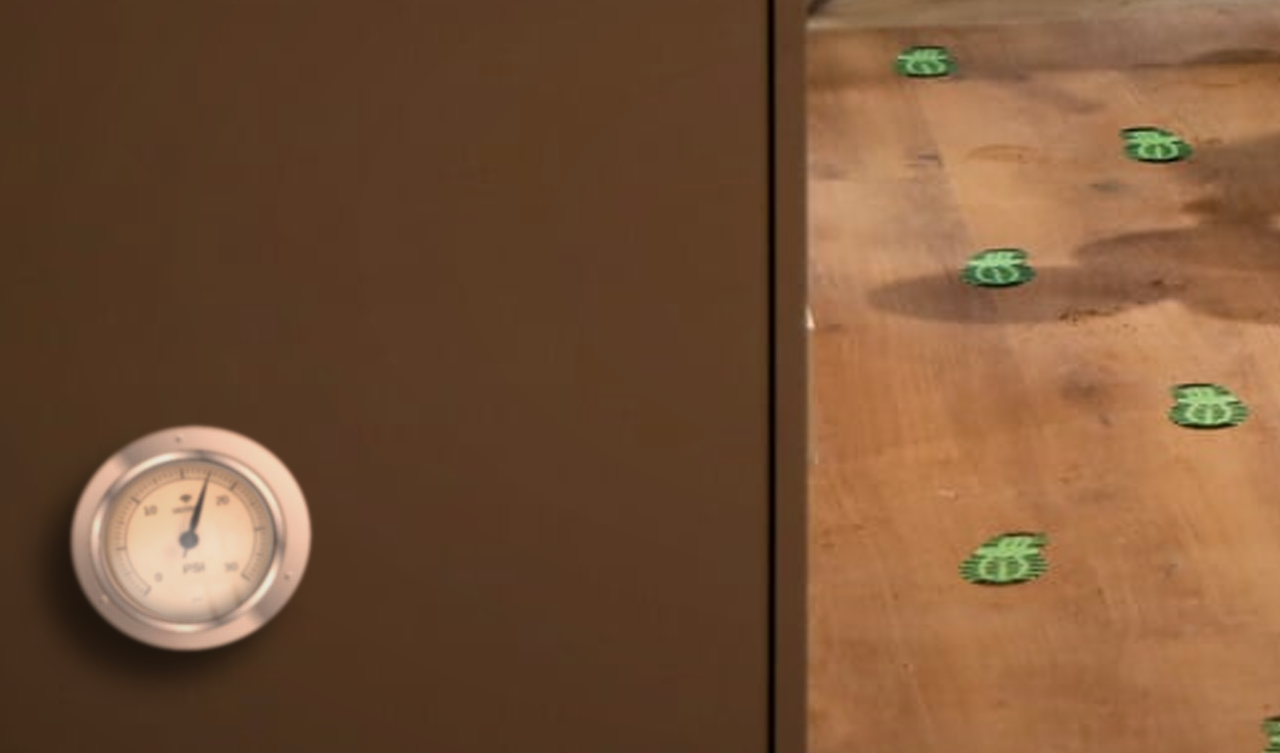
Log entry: 17.5
